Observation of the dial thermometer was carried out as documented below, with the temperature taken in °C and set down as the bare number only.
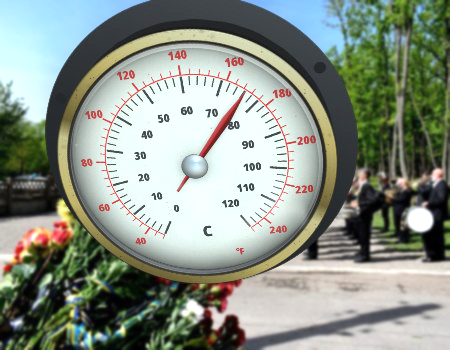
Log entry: 76
